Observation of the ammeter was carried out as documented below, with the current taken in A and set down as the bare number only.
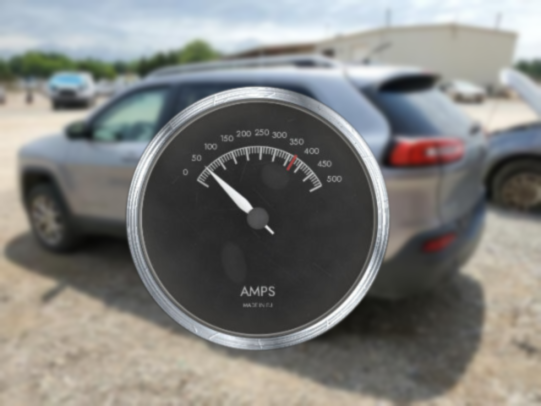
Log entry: 50
